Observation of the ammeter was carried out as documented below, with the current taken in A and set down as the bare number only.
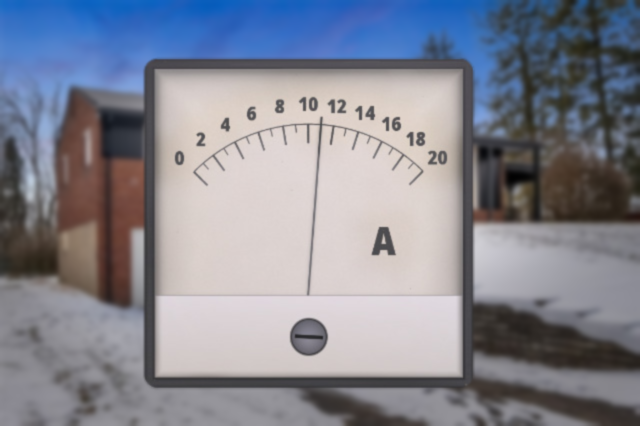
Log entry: 11
